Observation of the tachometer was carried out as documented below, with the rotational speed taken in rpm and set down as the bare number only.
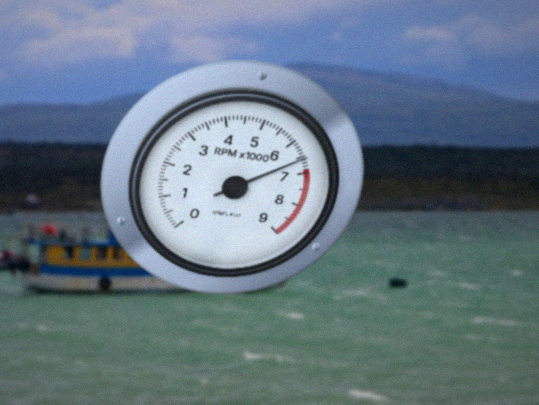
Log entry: 6500
